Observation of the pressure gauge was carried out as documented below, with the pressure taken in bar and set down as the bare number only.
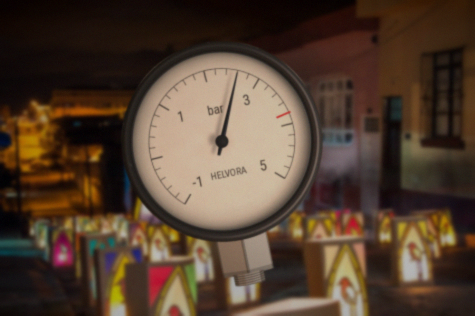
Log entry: 2.6
